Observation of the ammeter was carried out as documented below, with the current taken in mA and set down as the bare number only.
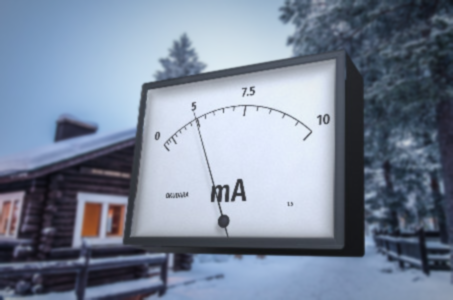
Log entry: 5
